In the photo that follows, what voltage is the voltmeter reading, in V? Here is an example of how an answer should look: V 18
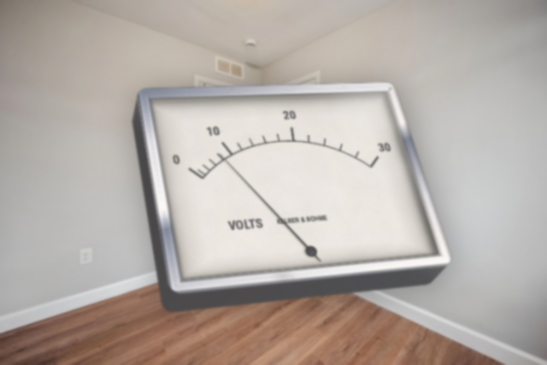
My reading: V 8
